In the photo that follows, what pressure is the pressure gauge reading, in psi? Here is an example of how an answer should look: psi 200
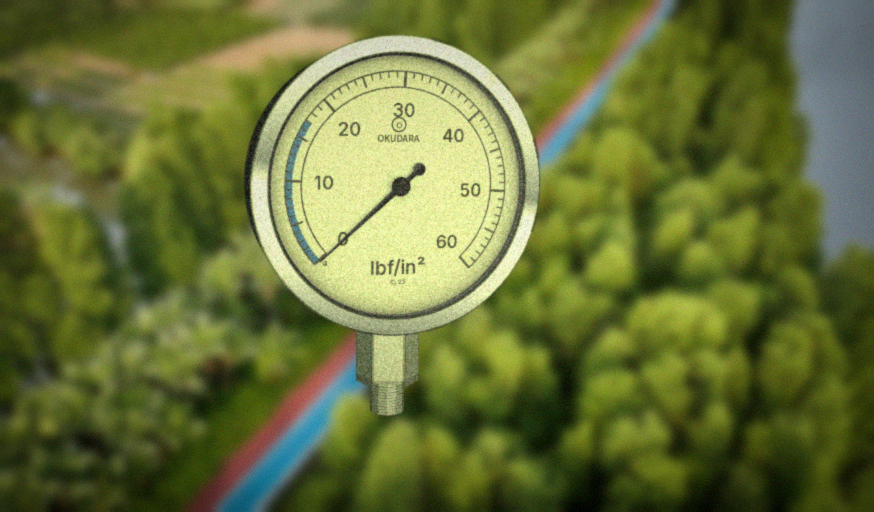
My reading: psi 0
